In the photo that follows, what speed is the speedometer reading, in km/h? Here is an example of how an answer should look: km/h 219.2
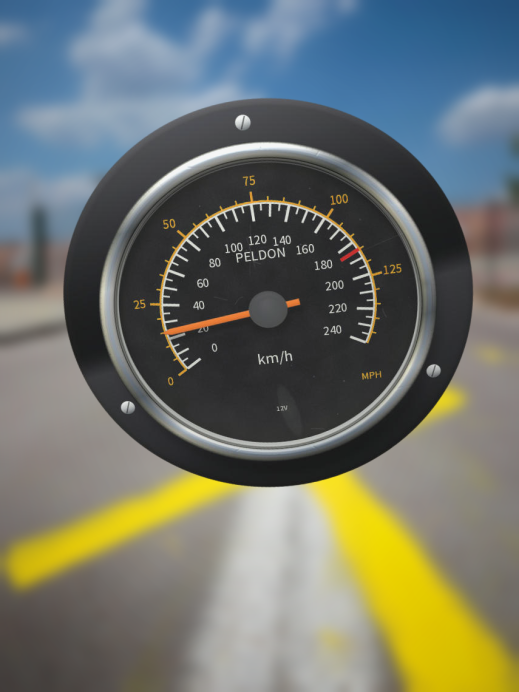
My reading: km/h 25
